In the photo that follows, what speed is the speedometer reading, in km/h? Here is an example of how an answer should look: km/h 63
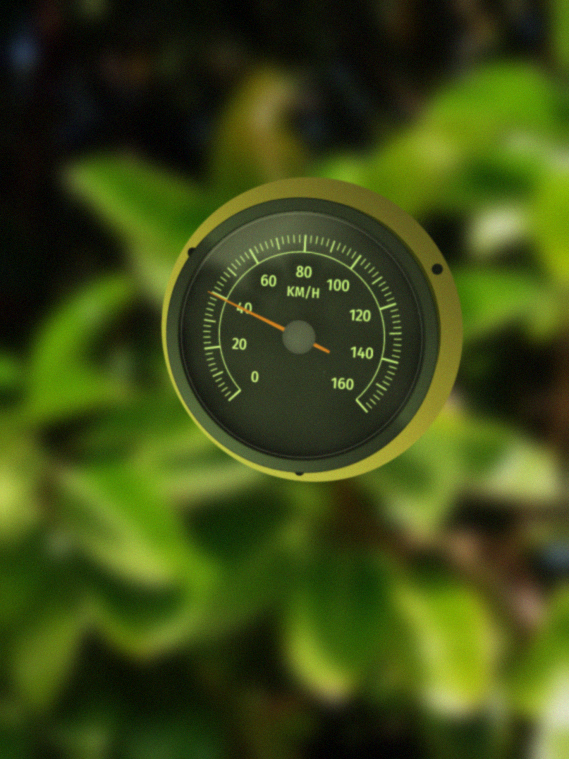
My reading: km/h 40
